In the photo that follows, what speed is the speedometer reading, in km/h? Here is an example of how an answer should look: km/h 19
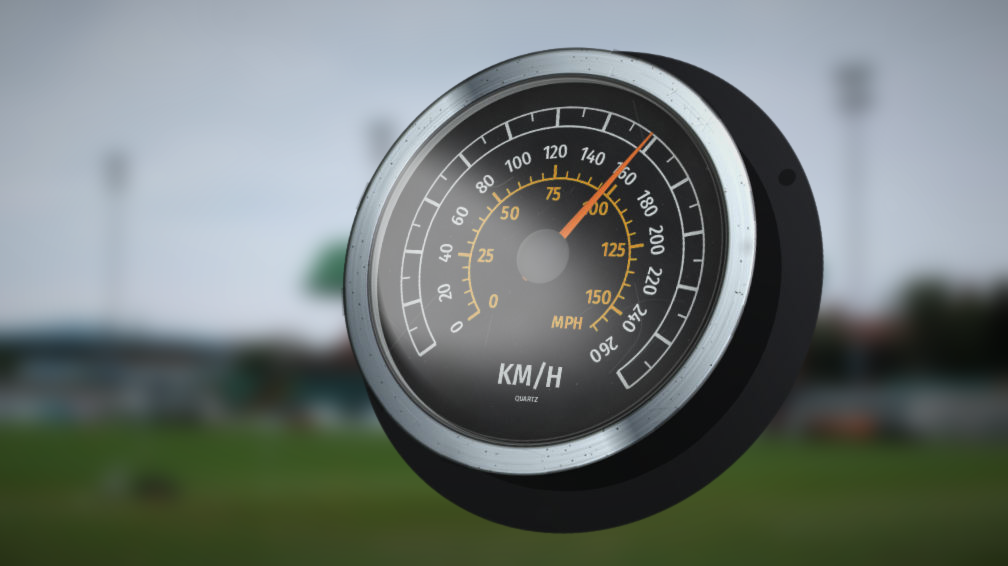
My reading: km/h 160
